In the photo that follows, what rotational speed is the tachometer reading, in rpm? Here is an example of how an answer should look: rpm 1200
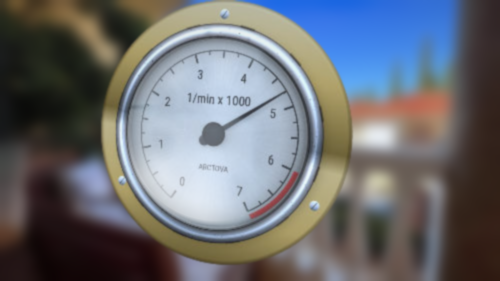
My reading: rpm 4750
